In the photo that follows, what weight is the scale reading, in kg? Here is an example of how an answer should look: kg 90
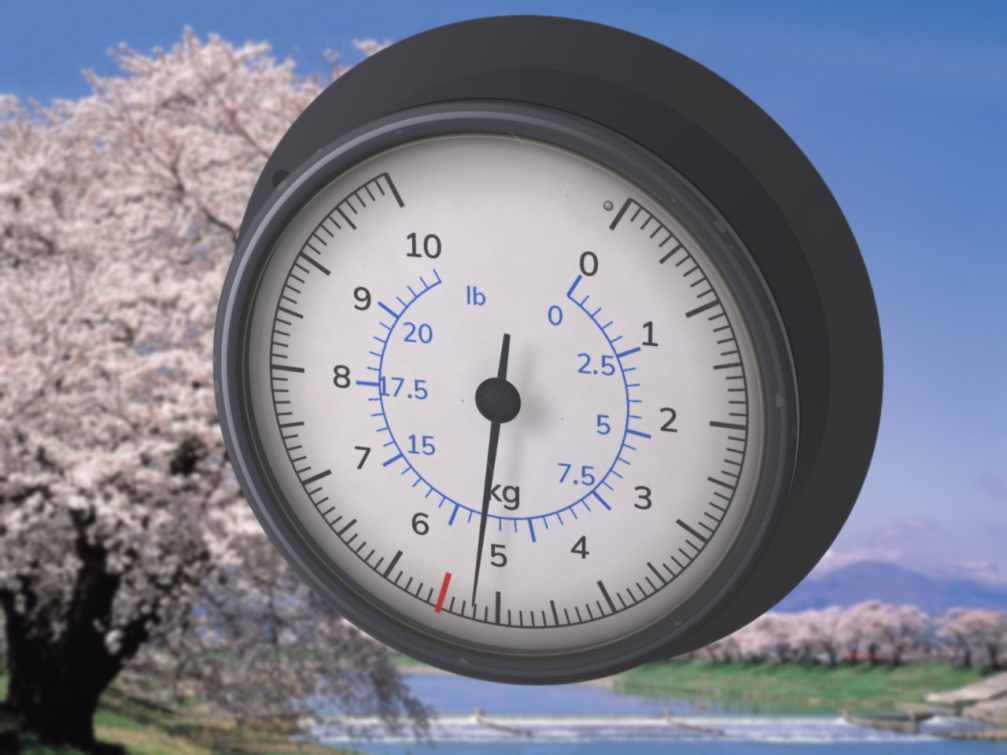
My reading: kg 5.2
